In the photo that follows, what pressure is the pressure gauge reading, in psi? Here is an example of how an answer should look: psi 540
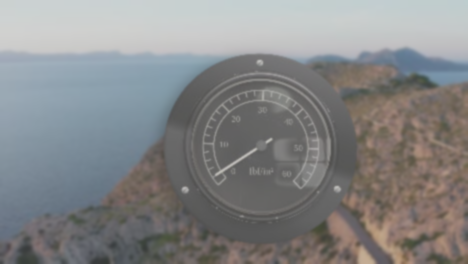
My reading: psi 2
